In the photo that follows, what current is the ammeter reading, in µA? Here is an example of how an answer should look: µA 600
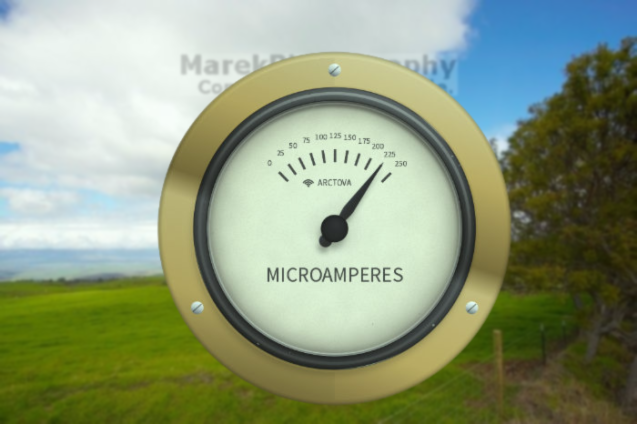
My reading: µA 225
